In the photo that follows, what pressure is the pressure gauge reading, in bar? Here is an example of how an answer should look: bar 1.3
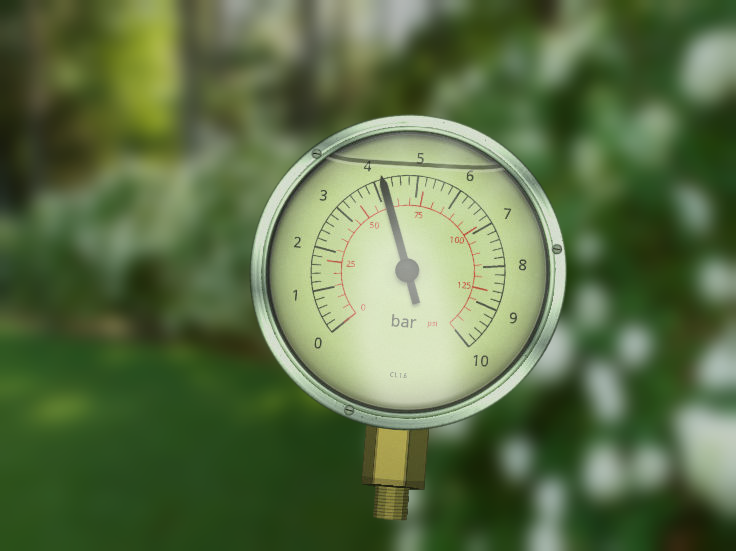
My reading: bar 4.2
